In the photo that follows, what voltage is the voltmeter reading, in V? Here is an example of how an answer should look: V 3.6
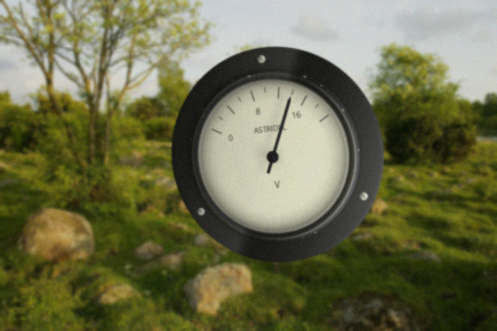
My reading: V 14
